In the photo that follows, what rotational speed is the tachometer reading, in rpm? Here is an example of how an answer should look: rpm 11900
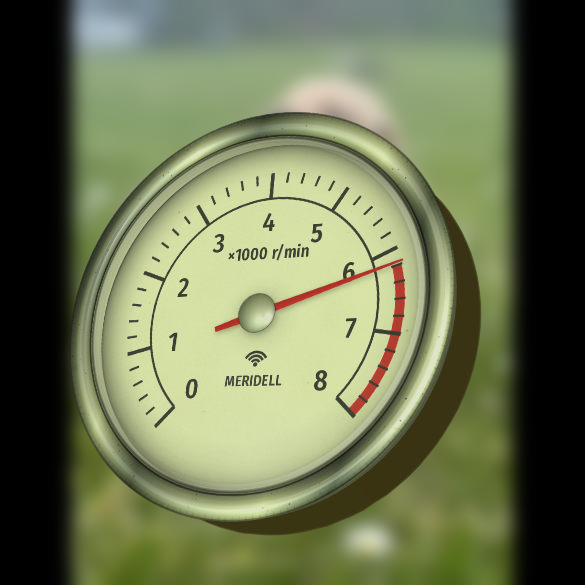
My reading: rpm 6200
